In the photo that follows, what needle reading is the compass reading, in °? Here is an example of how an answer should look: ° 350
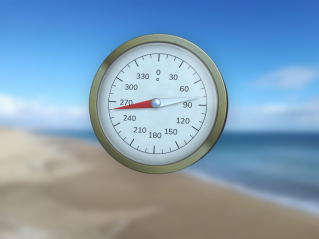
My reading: ° 260
